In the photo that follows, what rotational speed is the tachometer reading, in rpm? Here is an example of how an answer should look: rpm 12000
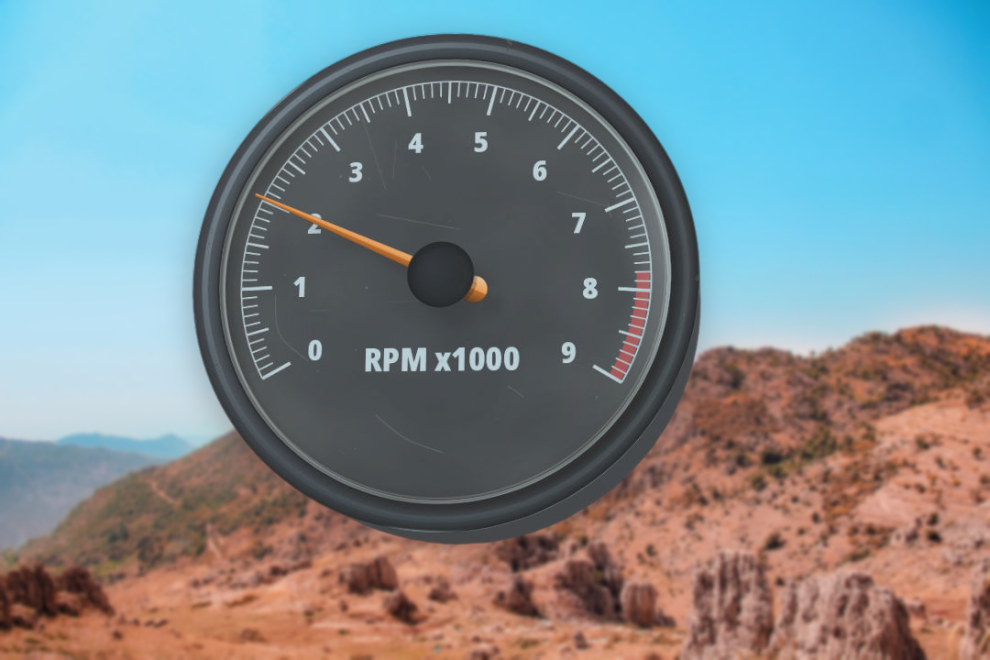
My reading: rpm 2000
